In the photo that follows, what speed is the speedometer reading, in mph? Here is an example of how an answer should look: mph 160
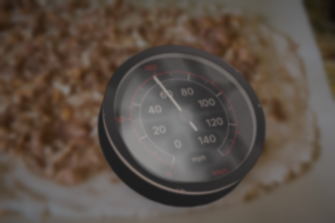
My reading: mph 60
